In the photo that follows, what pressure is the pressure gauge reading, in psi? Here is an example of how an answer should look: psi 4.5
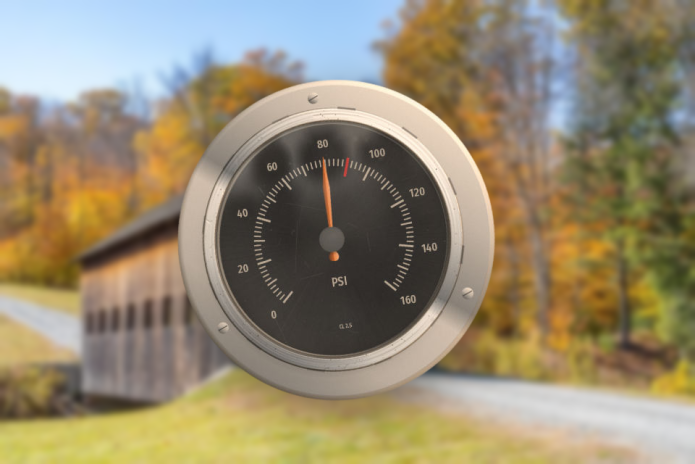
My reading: psi 80
